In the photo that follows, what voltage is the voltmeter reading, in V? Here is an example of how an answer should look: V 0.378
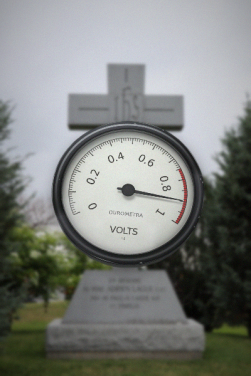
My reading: V 0.9
